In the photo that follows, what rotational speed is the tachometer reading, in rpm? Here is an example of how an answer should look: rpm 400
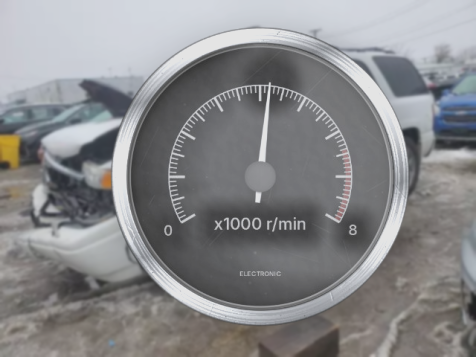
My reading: rpm 4200
